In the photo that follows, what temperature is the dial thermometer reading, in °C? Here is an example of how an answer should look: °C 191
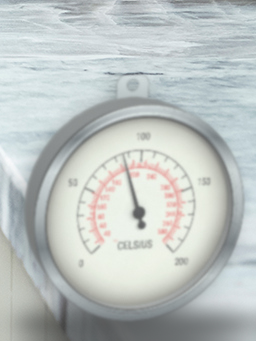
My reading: °C 85
